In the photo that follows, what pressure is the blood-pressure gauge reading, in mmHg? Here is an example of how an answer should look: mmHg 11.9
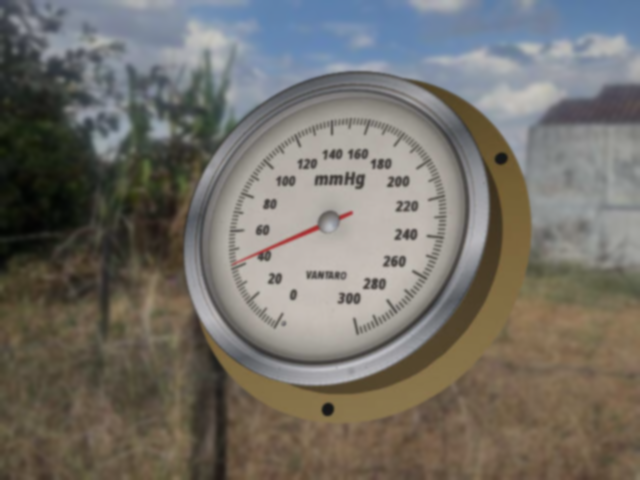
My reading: mmHg 40
